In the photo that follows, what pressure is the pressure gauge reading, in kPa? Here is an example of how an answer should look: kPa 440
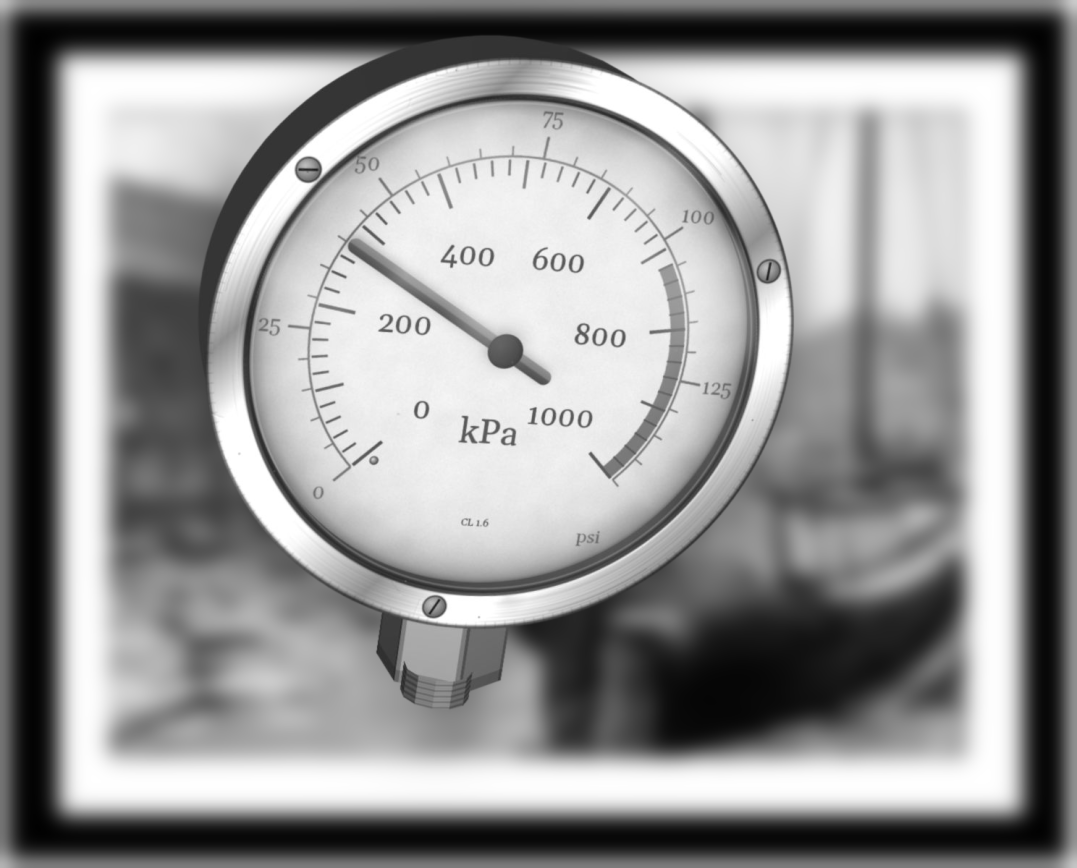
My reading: kPa 280
